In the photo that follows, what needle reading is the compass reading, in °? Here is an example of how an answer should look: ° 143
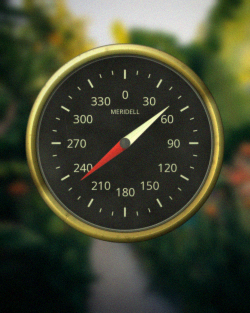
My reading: ° 230
